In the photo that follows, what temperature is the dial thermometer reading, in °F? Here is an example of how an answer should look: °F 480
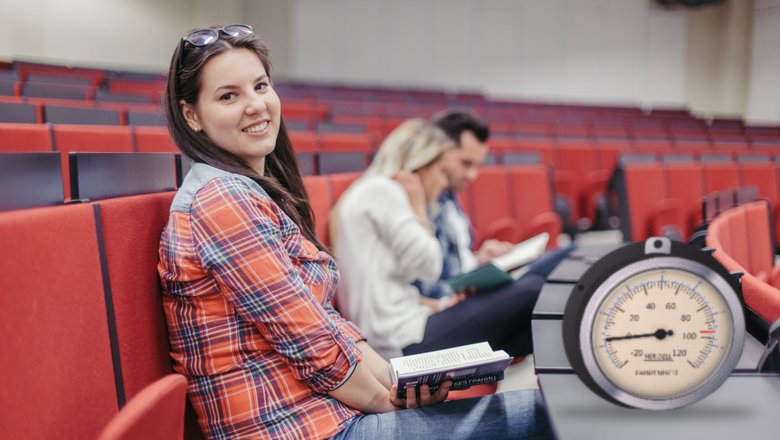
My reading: °F 0
